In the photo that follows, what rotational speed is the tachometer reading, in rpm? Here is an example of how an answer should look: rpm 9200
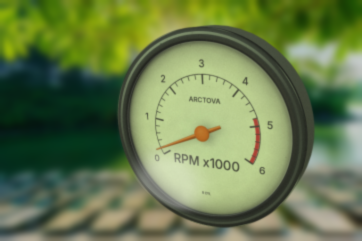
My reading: rpm 200
